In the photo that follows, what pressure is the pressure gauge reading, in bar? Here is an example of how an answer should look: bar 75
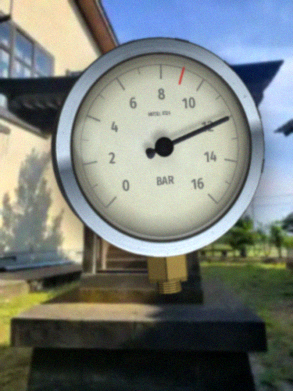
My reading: bar 12
